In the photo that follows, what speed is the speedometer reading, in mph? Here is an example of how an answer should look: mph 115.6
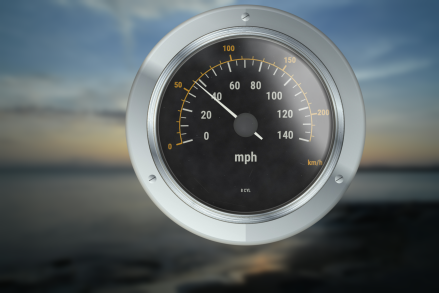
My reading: mph 37.5
